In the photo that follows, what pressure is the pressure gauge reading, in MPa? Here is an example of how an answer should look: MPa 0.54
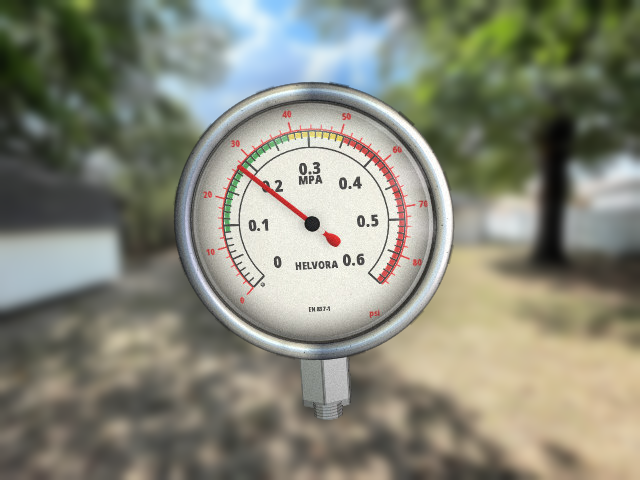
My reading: MPa 0.19
